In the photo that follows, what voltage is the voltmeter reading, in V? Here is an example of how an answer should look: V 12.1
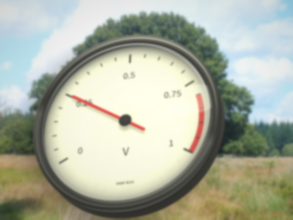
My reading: V 0.25
